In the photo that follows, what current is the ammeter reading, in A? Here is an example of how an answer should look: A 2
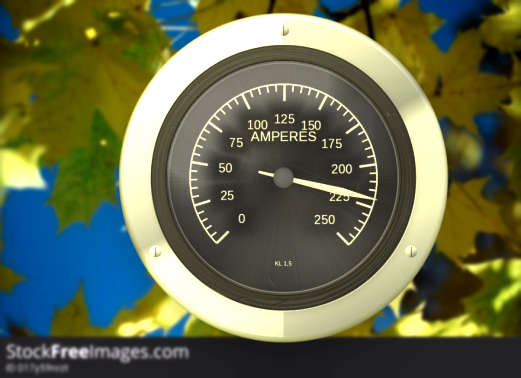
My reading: A 220
